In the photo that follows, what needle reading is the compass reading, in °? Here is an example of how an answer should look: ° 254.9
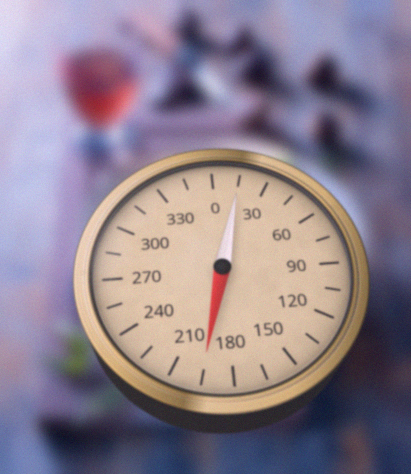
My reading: ° 195
